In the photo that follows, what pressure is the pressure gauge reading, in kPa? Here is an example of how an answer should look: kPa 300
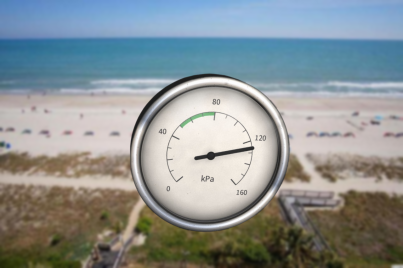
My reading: kPa 125
